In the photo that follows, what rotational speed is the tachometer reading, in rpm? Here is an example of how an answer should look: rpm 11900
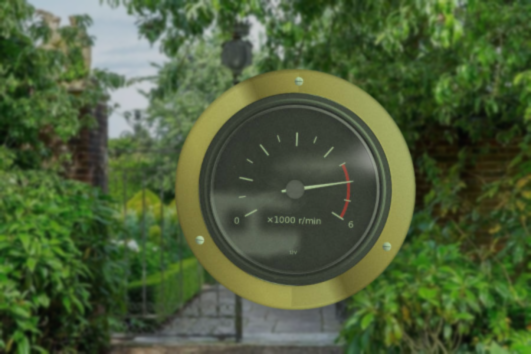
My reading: rpm 5000
